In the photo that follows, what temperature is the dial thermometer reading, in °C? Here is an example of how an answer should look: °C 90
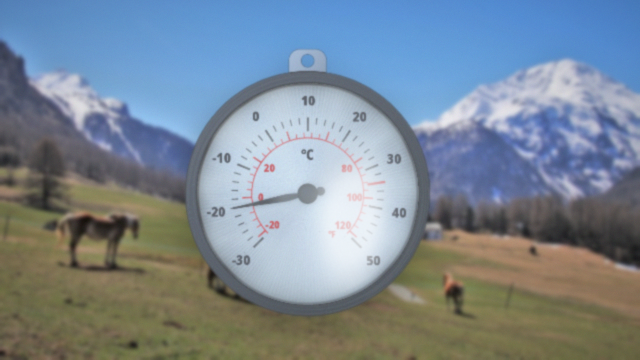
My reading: °C -20
